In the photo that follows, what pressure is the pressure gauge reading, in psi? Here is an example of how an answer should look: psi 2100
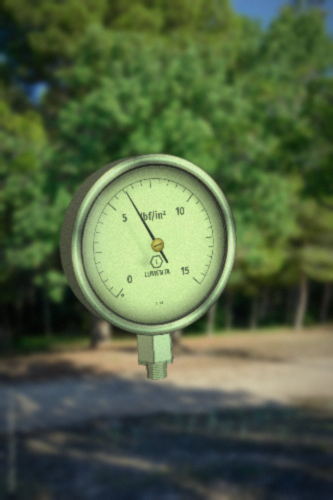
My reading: psi 6
